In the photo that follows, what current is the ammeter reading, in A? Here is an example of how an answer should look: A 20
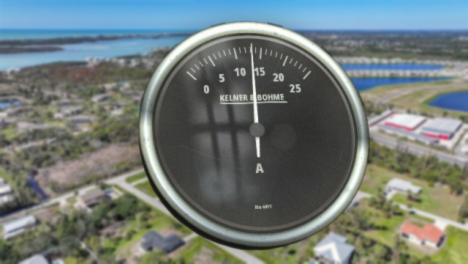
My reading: A 13
